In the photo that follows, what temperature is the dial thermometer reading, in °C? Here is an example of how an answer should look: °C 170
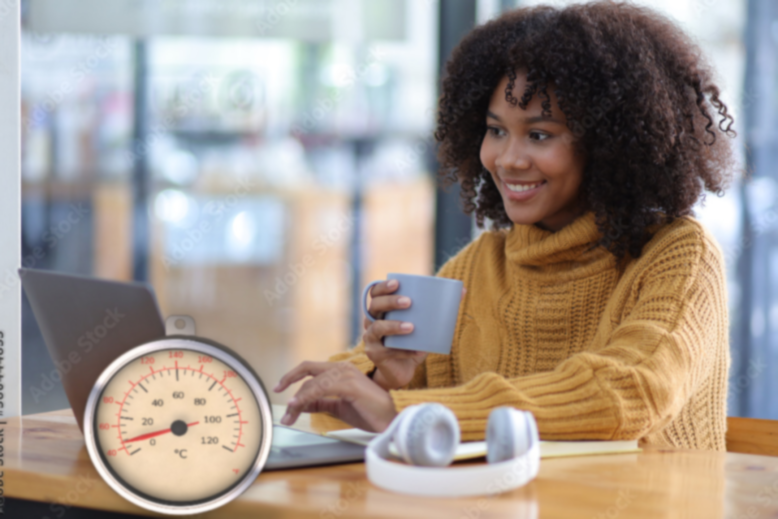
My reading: °C 8
